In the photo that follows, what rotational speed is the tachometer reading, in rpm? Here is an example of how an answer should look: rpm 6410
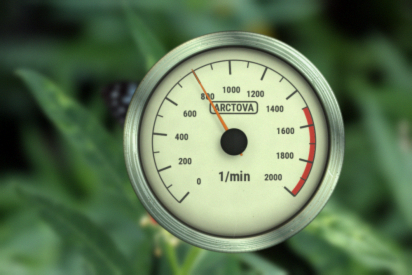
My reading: rpm 800
